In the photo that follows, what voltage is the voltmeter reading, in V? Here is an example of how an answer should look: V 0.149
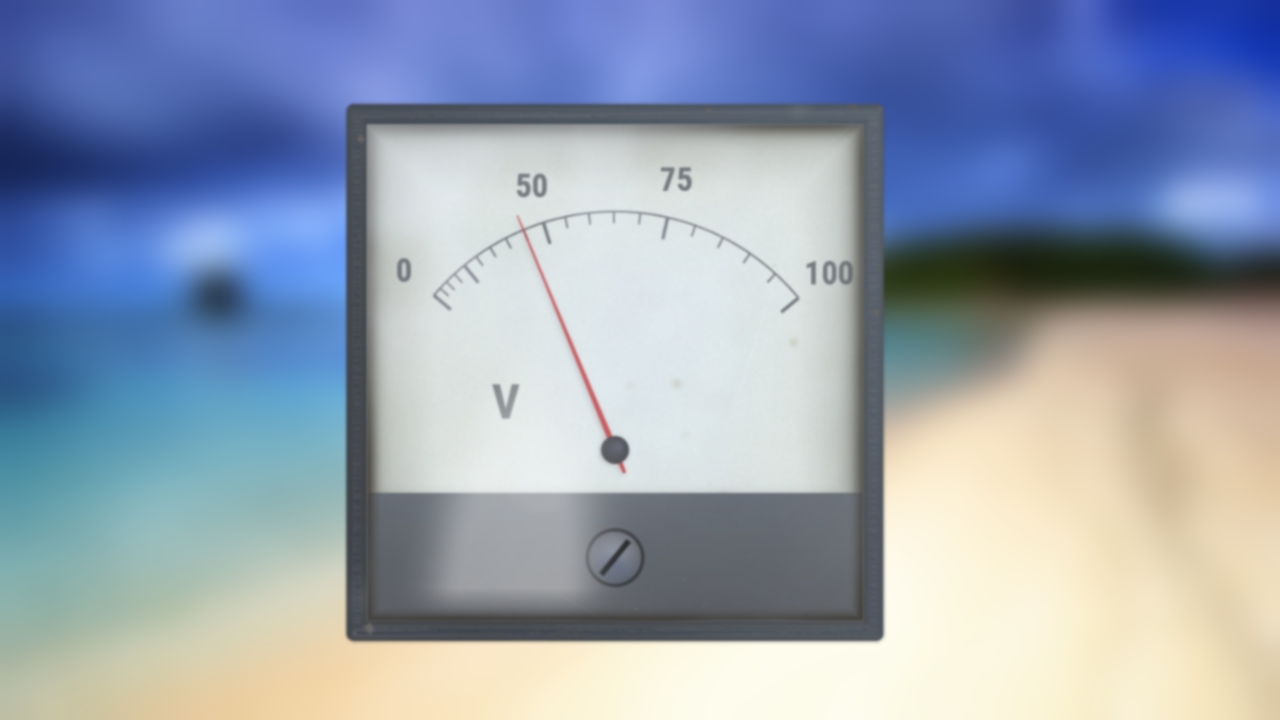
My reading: V 45
